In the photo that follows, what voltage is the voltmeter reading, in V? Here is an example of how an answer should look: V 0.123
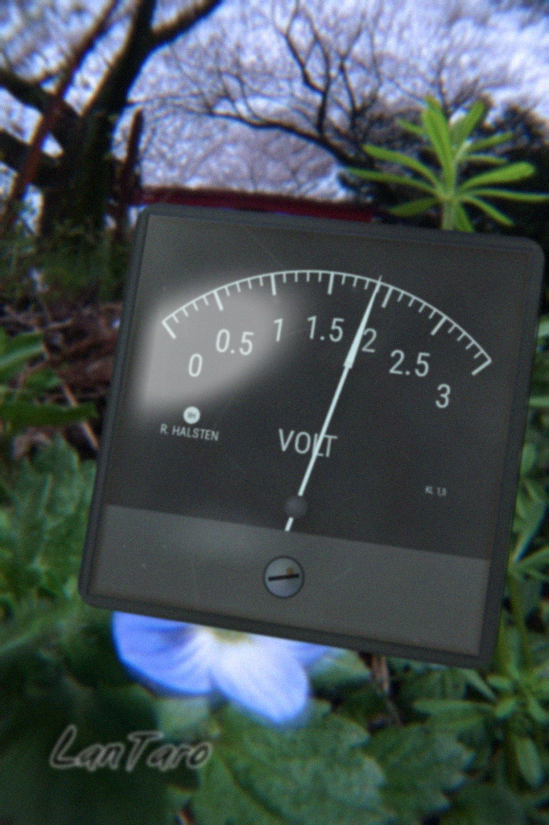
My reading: V 1.9
